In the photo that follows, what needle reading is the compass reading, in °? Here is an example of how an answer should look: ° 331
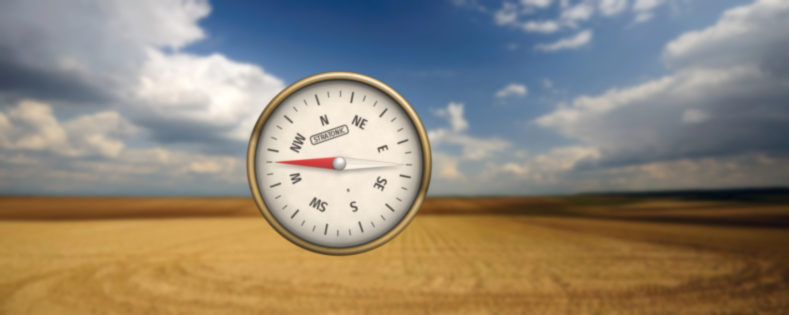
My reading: ° 290
